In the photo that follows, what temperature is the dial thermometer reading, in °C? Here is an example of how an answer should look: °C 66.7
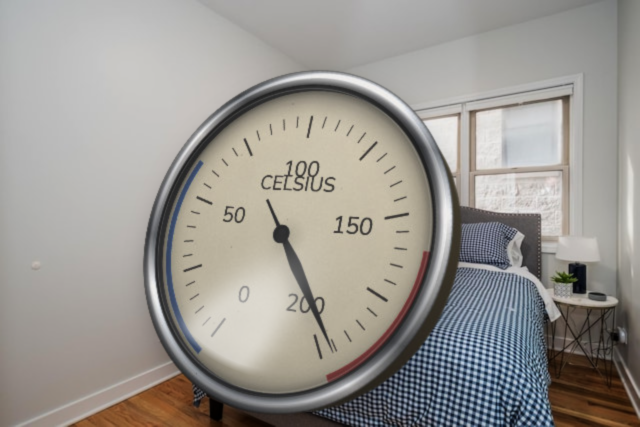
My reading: °C 195
